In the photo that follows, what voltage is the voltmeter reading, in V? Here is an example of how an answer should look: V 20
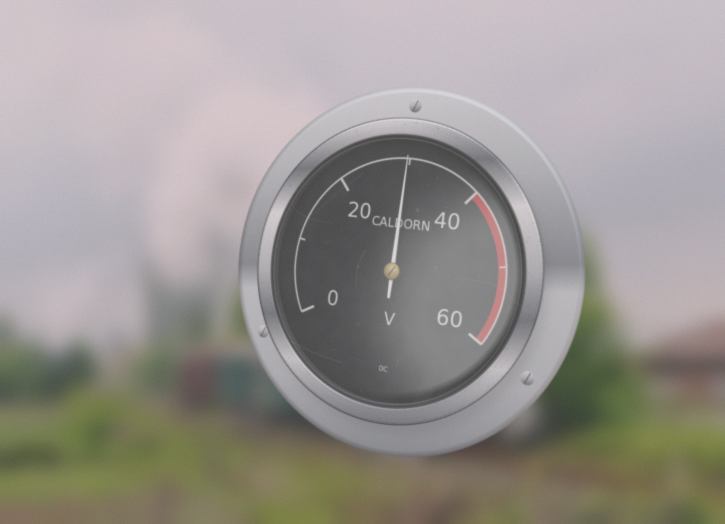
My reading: V 30
